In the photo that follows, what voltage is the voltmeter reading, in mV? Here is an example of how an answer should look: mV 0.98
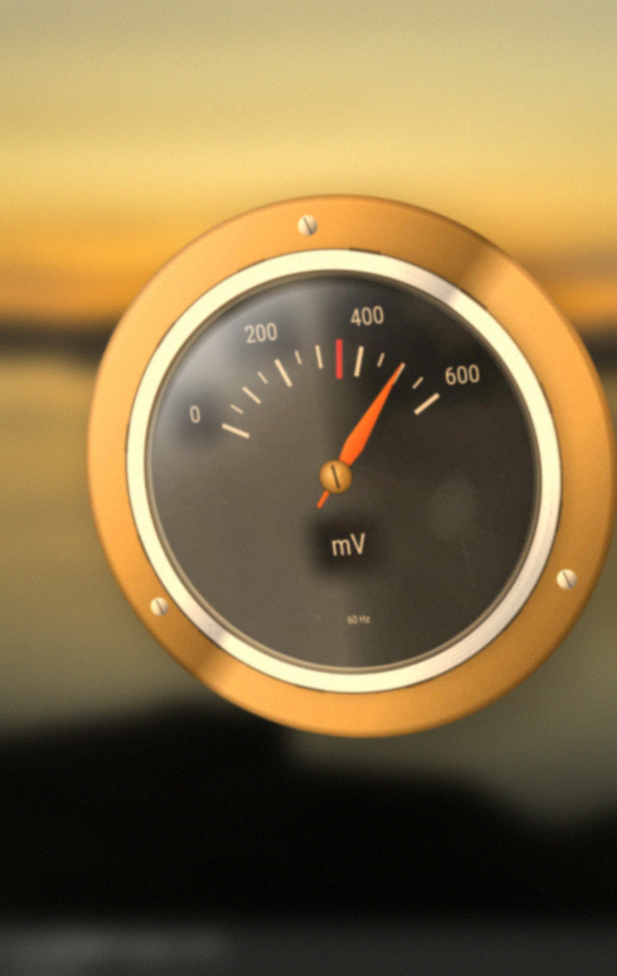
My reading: mV 500
